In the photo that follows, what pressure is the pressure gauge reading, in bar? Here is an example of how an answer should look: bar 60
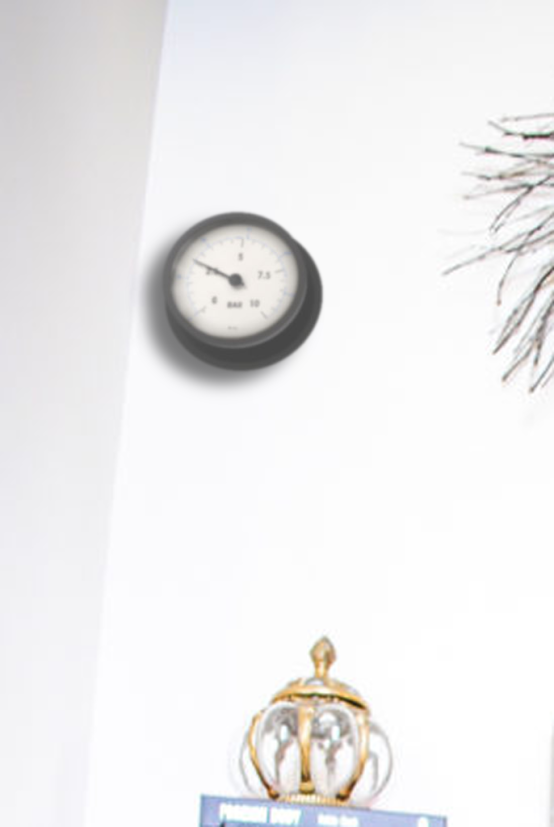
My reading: bar 2.5
